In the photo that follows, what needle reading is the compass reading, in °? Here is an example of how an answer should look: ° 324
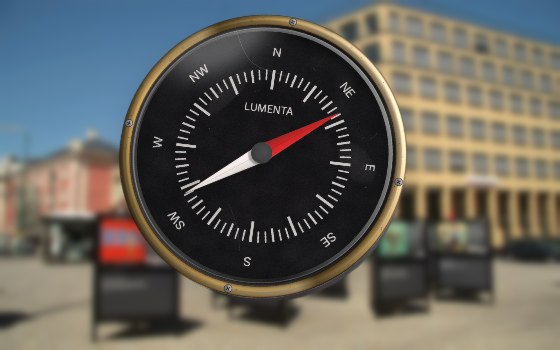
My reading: ° 55
